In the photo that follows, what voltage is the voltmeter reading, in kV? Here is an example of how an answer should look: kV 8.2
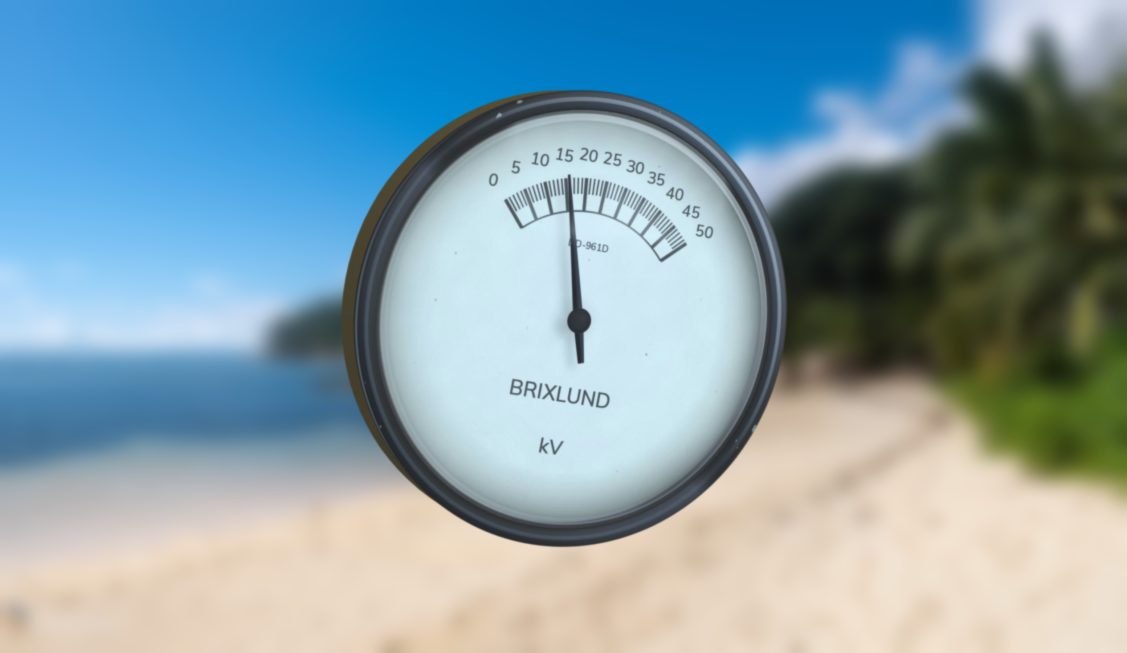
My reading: kV 15
